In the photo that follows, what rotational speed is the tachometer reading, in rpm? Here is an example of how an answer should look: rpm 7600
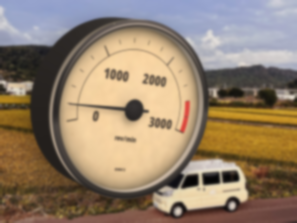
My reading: rpm 200
